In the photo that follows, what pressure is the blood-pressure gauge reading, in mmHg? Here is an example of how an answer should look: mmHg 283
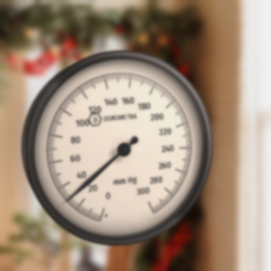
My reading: mmHg 30
